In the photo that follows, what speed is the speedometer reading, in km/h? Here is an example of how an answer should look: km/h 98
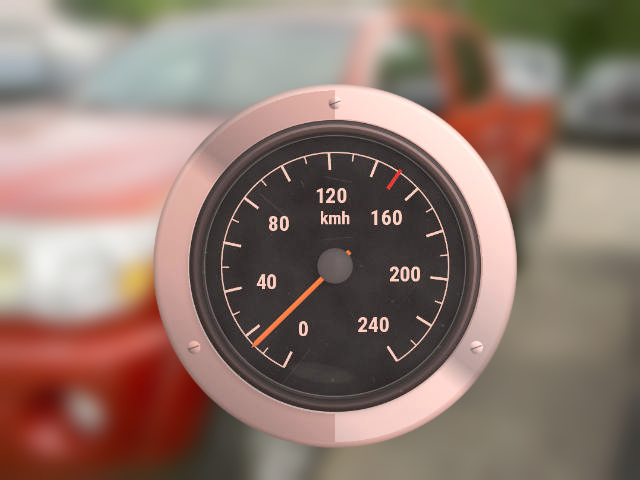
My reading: km/h 15
